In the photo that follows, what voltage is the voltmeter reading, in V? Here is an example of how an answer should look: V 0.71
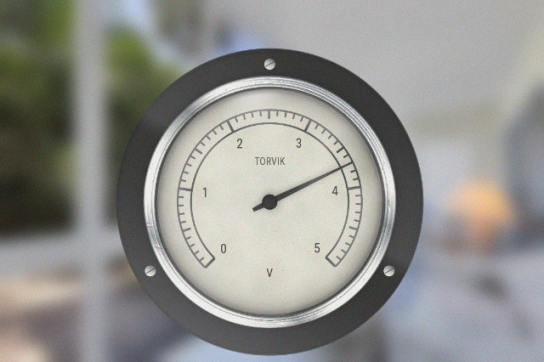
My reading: V 3.7
